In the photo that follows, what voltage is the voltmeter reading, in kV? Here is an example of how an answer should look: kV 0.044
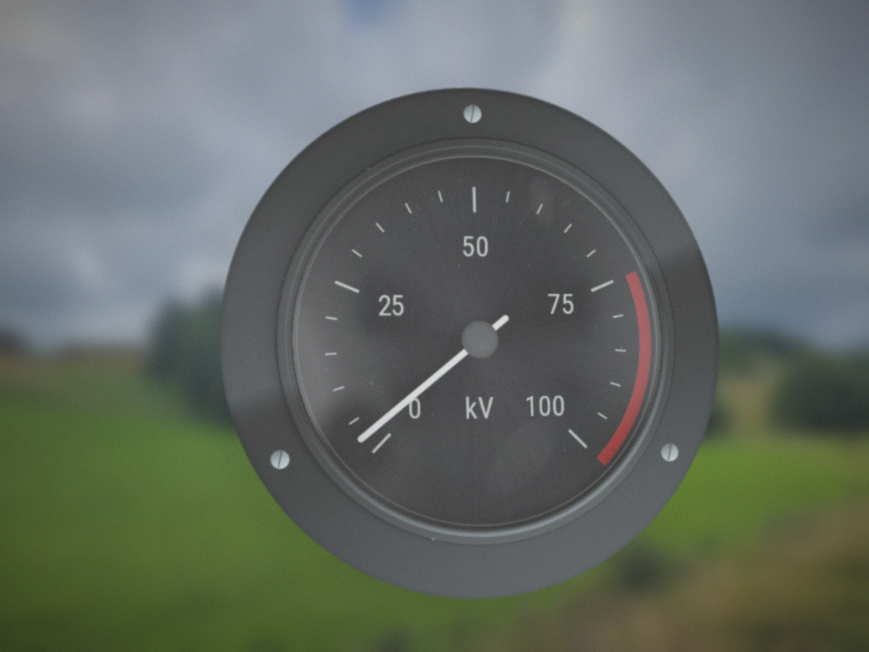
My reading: kV 2.5
